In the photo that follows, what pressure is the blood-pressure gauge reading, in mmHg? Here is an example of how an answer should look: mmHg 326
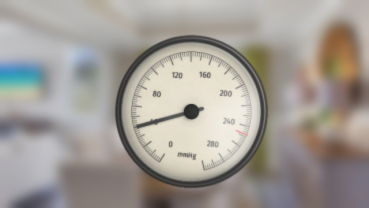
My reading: mmHg 40
